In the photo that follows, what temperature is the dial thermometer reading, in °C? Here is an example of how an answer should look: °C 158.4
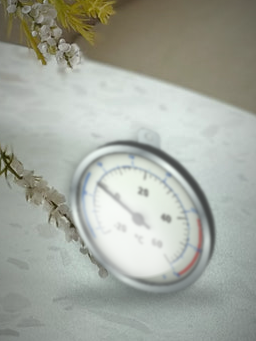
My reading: °C 0
